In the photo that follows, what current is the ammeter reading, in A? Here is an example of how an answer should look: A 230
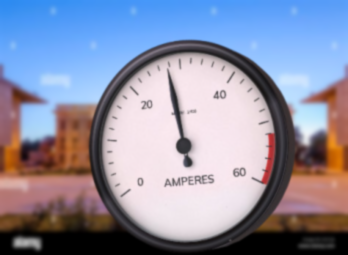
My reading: A 28
